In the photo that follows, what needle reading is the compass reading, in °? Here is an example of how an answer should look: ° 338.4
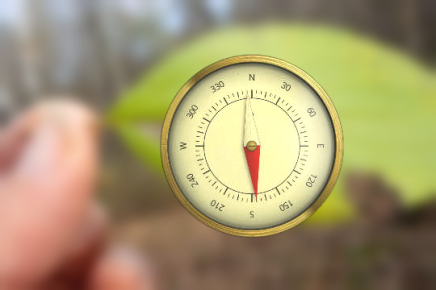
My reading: ° 175
